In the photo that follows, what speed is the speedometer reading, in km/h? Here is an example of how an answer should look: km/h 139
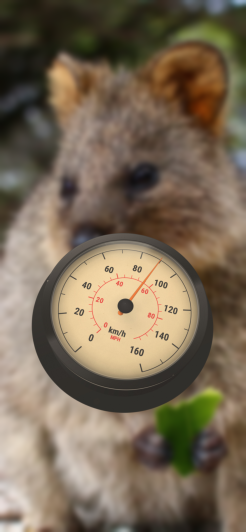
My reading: km/h 90
